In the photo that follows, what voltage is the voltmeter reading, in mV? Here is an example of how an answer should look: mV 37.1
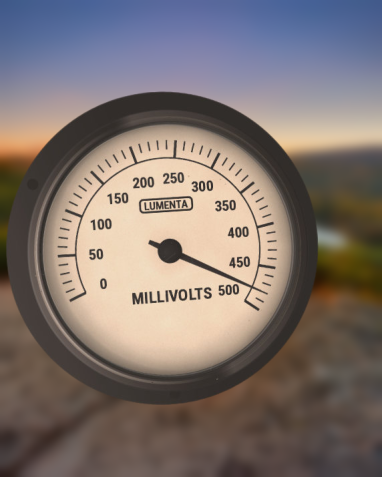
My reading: mV 480
